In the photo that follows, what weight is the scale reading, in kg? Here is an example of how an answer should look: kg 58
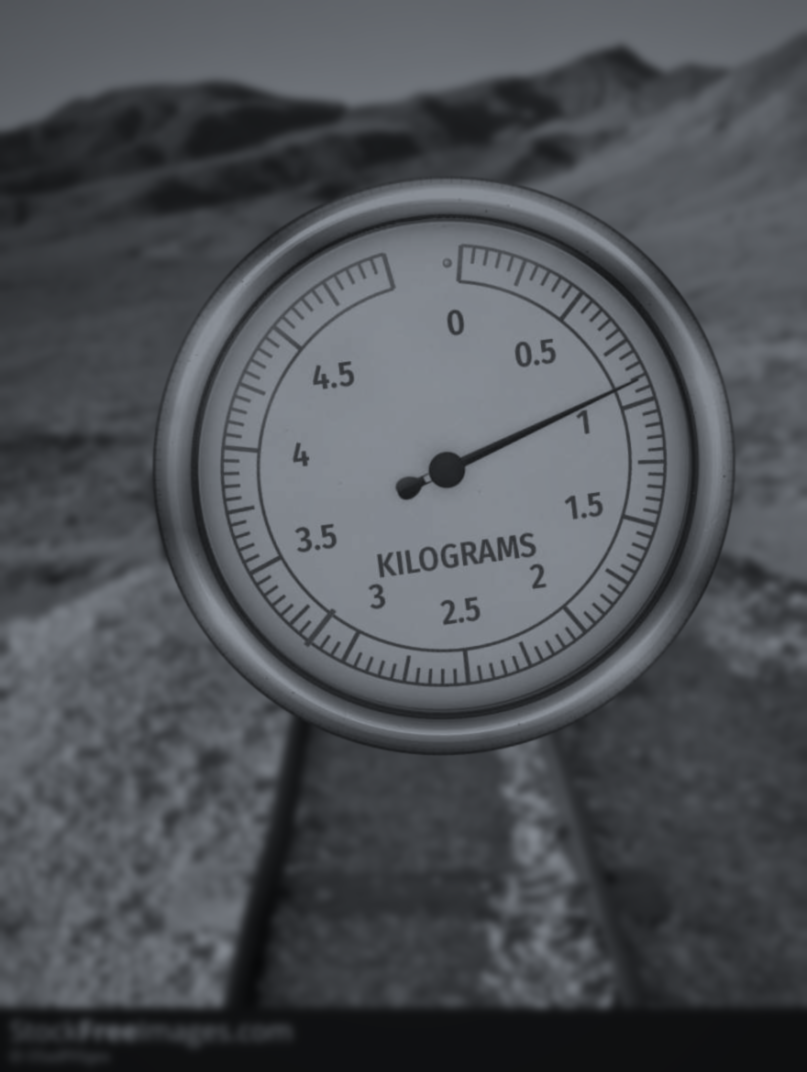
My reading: kg 0.9
